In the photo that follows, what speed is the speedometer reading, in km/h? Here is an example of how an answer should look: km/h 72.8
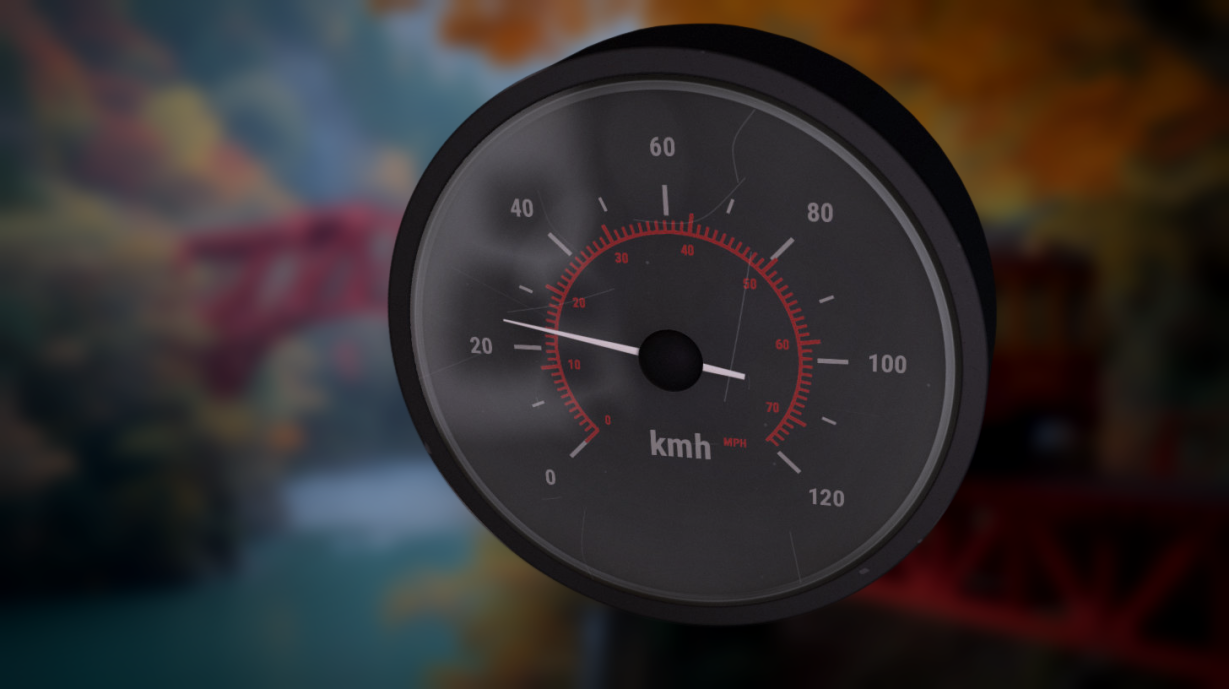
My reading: km/h 25
